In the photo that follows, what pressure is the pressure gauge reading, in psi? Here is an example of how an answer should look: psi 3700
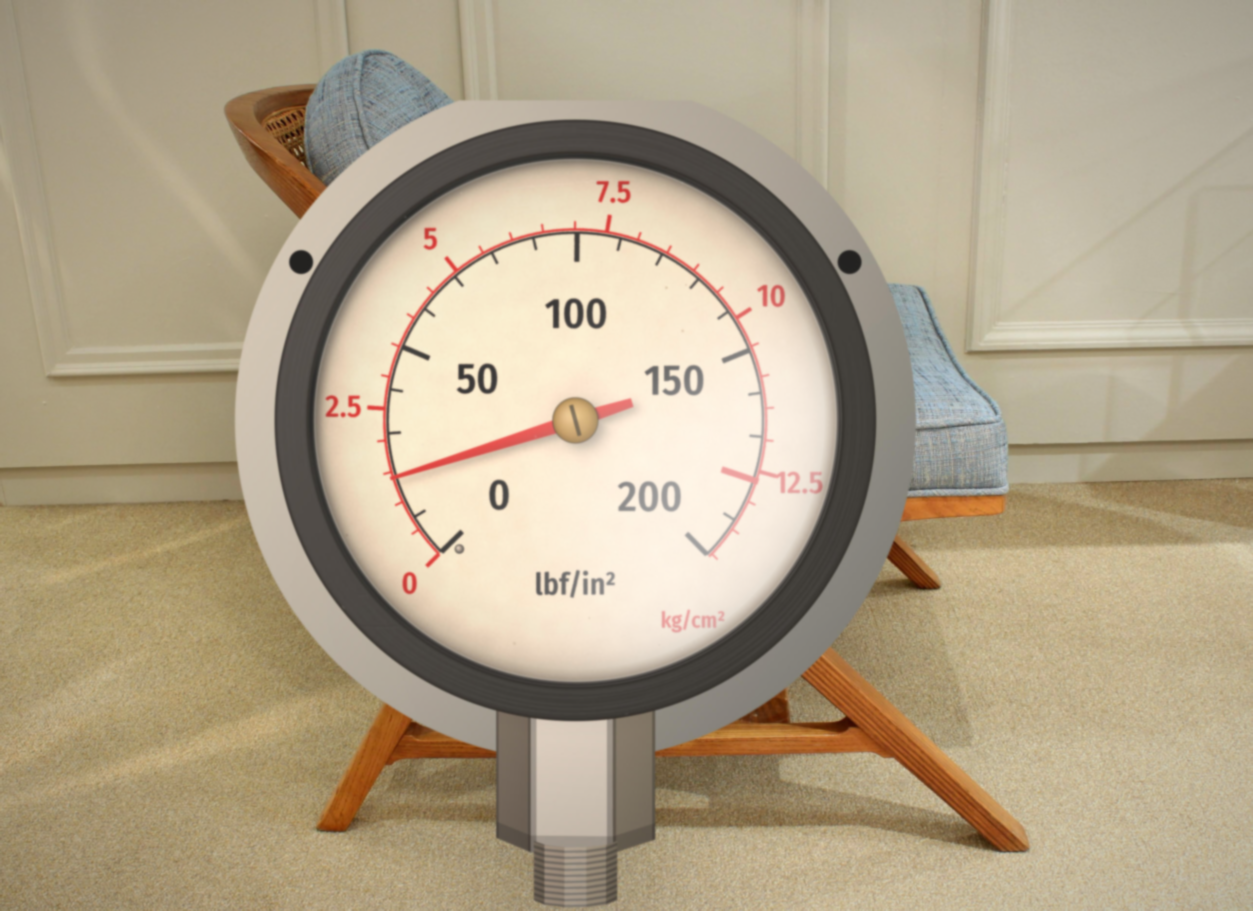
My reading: psi 20
